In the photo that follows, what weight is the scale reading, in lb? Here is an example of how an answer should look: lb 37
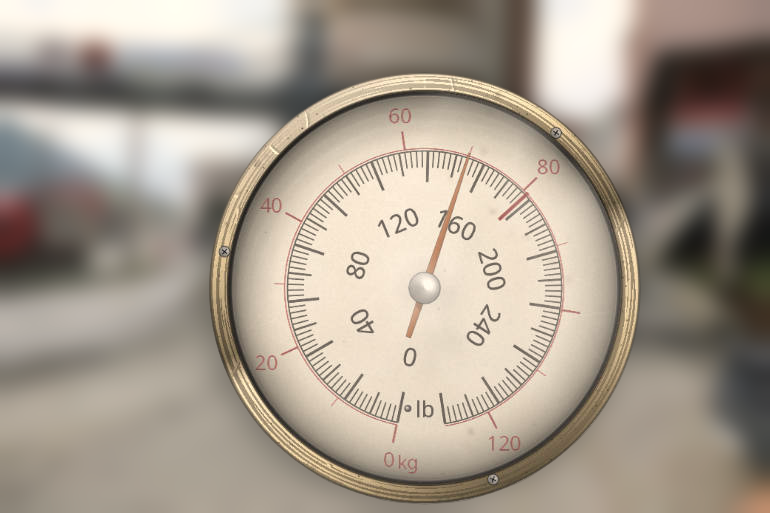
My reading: lb 154
